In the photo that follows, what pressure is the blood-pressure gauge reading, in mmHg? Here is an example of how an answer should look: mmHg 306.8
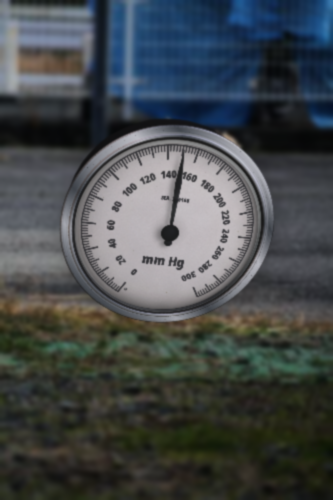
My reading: mmHg 150
